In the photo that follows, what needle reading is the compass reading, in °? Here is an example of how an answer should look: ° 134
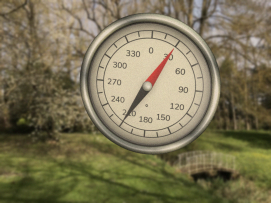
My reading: ° 30
